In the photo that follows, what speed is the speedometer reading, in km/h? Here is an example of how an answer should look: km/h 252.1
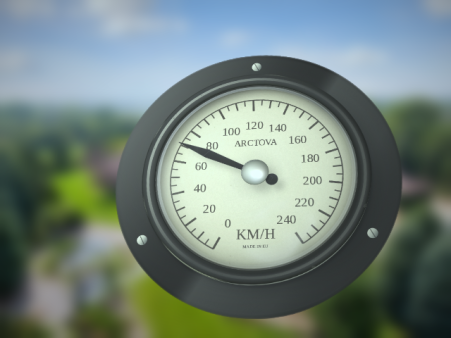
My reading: km/h 70
